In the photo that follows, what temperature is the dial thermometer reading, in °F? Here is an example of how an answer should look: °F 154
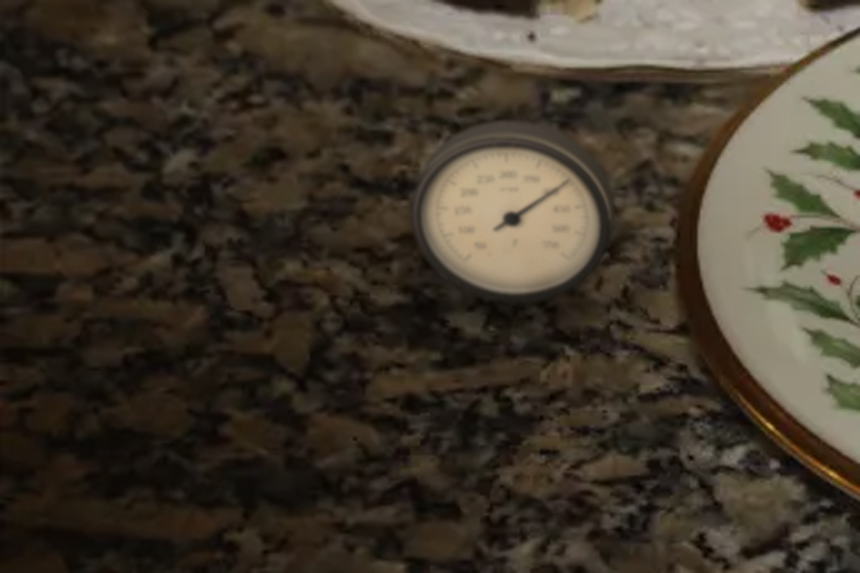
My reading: °F 400
